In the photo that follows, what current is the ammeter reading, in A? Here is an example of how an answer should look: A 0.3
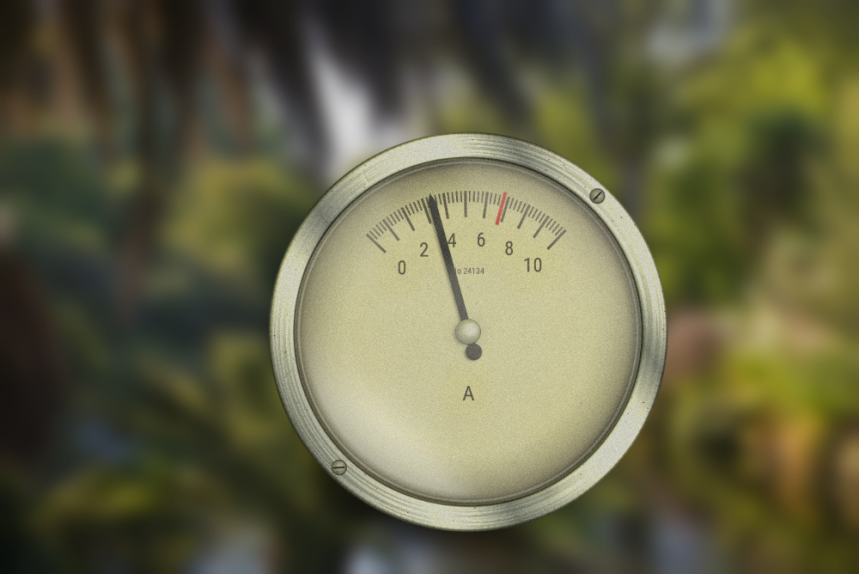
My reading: A 3.4
